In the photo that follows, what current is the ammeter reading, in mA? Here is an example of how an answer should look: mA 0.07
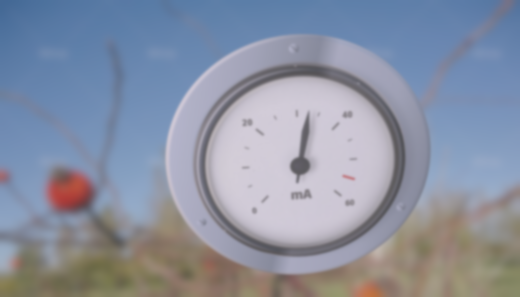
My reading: mA 32.5
